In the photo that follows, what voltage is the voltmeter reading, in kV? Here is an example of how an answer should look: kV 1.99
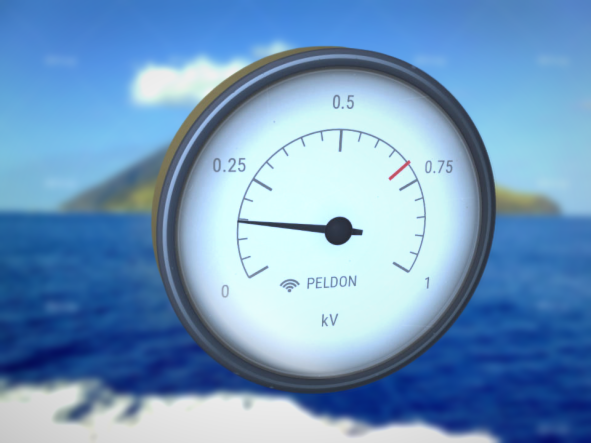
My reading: kV 0.15
